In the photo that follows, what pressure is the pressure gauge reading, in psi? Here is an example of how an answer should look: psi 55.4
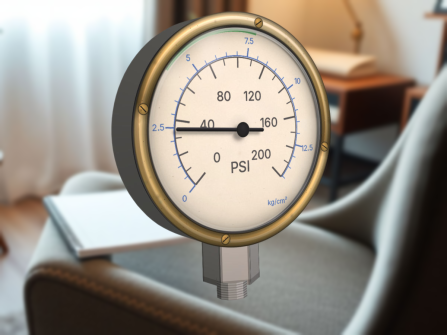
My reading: psi 35
